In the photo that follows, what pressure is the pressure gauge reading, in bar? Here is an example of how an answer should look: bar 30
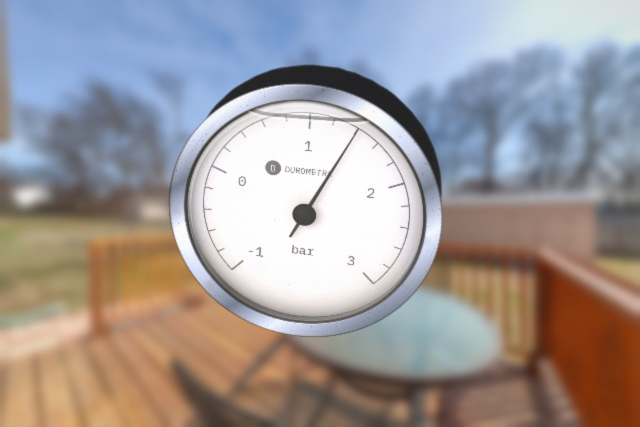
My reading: bar 1.4
